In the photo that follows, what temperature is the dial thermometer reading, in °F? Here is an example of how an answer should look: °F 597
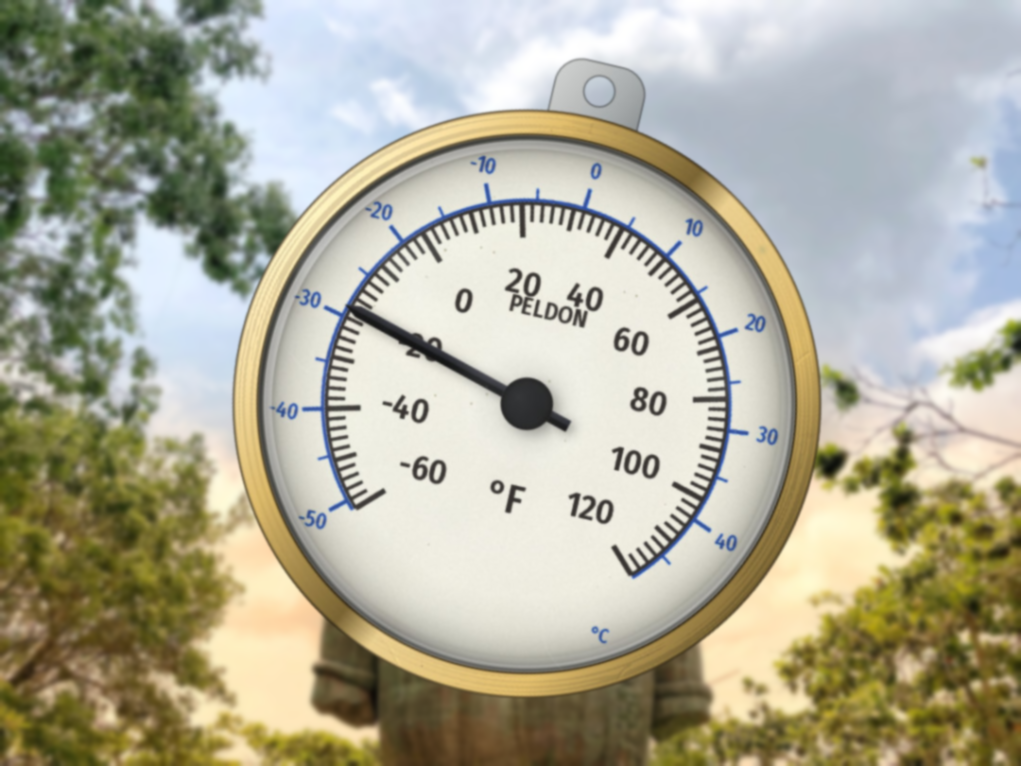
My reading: °F -20
